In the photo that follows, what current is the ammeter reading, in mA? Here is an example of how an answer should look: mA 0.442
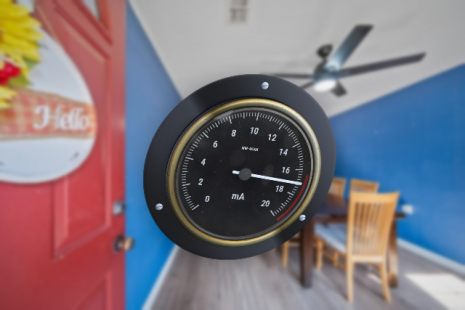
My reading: mA 17
